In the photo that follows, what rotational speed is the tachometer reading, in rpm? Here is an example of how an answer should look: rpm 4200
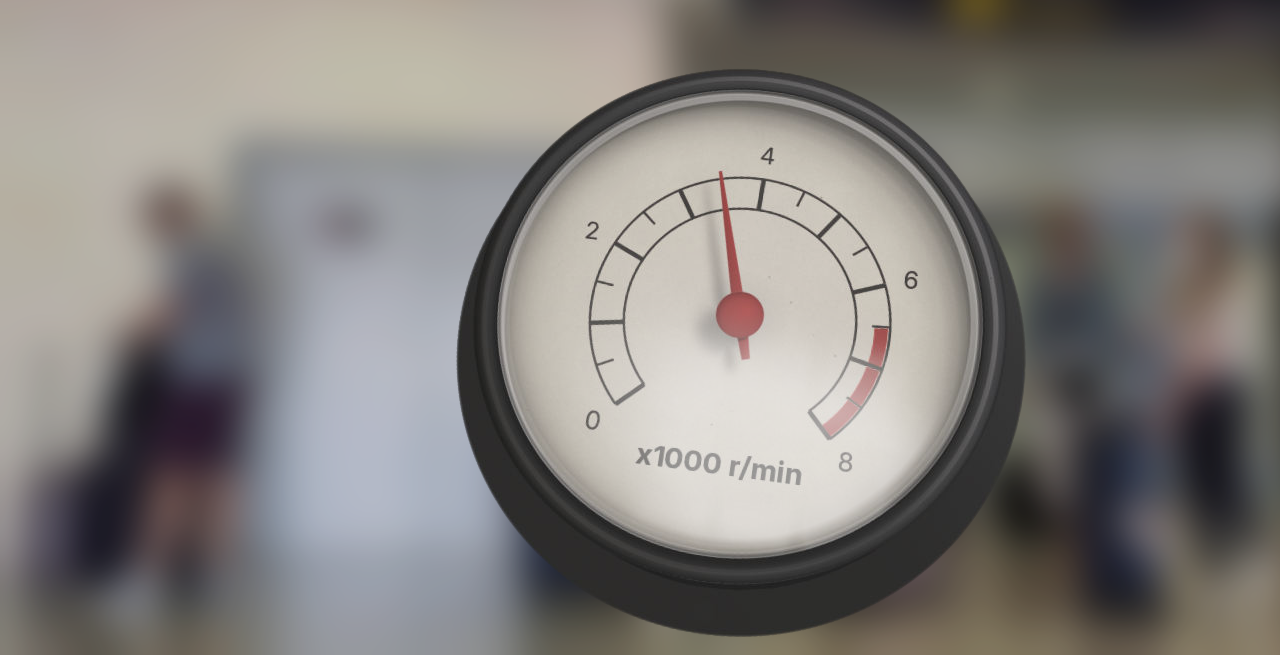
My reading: rpm 3500
